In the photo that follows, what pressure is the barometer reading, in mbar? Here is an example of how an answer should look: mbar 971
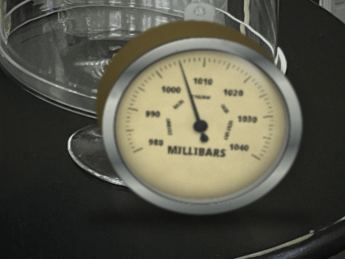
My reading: mbar 1005
